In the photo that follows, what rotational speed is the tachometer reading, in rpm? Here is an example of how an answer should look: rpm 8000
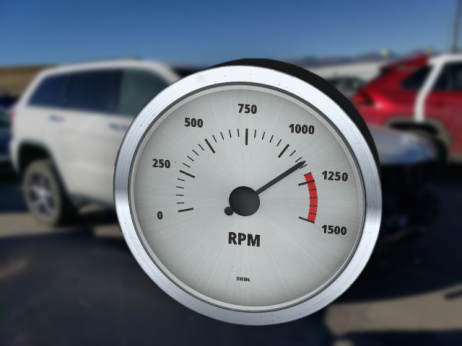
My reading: rpm 1125
